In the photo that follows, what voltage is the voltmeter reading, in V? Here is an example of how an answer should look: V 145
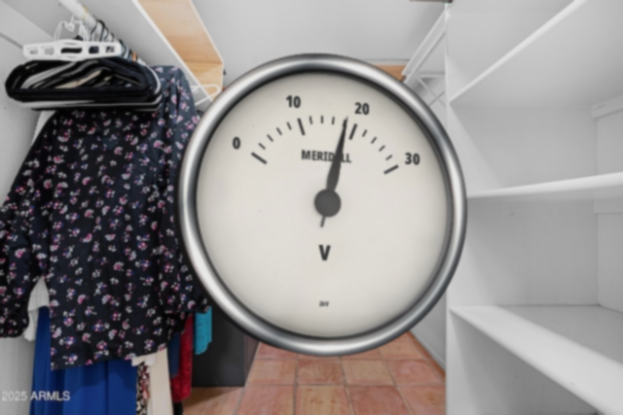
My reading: V 18
